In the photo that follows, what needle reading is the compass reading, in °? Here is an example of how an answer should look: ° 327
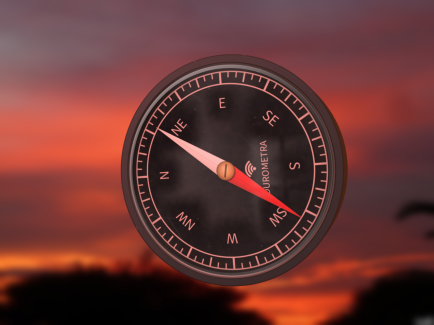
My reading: ° 215
